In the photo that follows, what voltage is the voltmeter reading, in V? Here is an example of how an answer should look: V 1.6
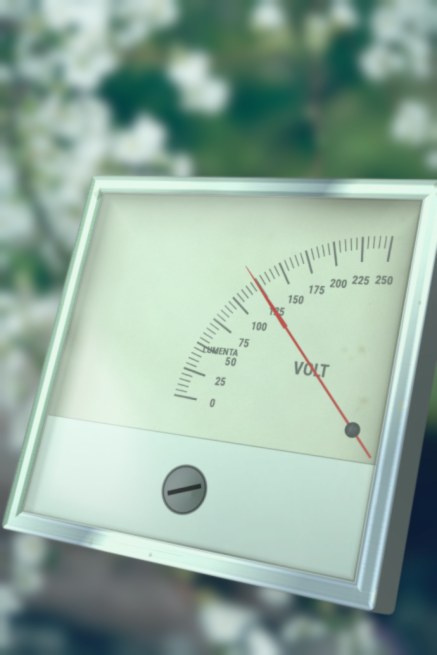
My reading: V 125
